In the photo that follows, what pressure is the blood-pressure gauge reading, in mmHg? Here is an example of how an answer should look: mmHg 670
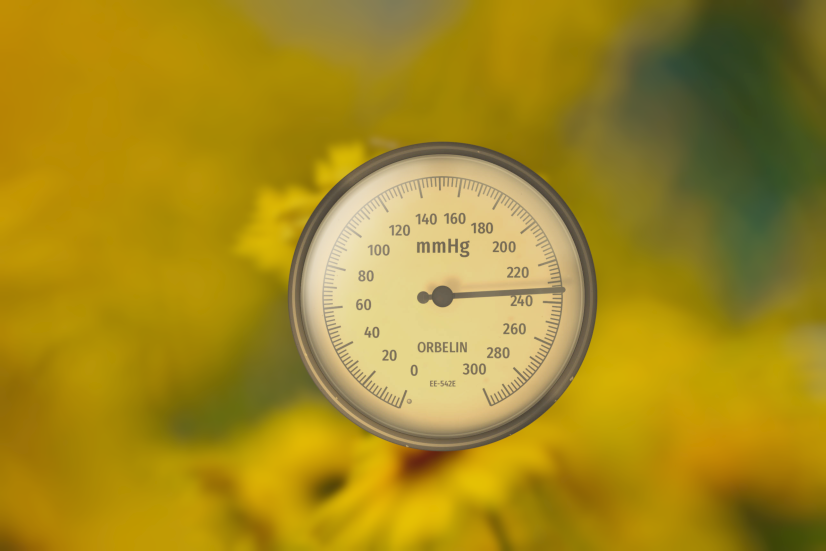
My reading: mmHg 234
